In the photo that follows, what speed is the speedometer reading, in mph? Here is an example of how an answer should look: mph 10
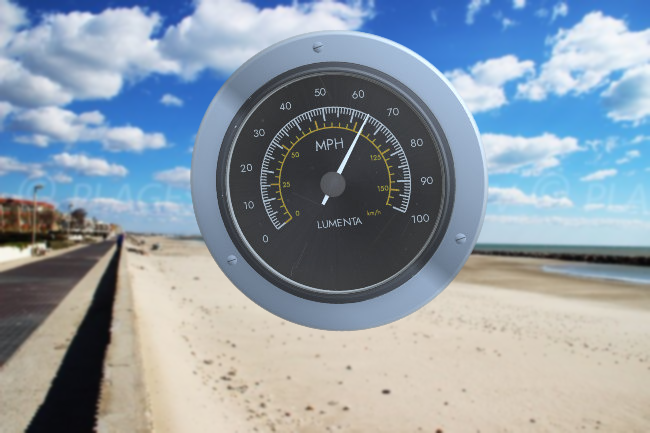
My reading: mph 65
